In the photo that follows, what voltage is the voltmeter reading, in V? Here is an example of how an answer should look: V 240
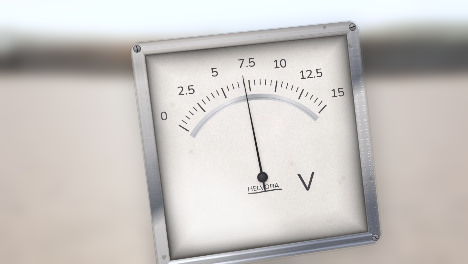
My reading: V 7
